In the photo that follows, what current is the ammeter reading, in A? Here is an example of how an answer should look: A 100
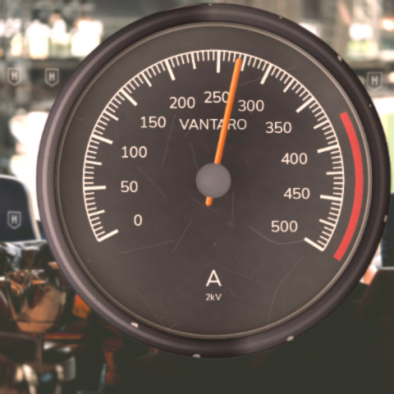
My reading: A 270
